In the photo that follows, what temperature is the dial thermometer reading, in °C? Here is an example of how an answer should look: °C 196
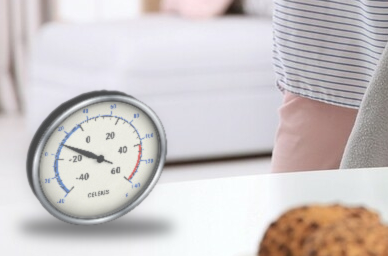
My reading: °C -12
